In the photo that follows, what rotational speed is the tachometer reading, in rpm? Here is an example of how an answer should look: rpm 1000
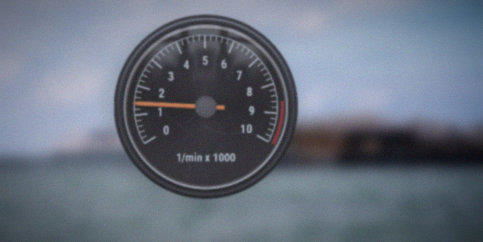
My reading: rpm 1400
